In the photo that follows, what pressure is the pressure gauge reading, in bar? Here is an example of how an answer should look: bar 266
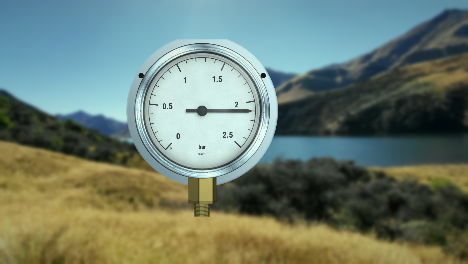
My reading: bar 2.1
